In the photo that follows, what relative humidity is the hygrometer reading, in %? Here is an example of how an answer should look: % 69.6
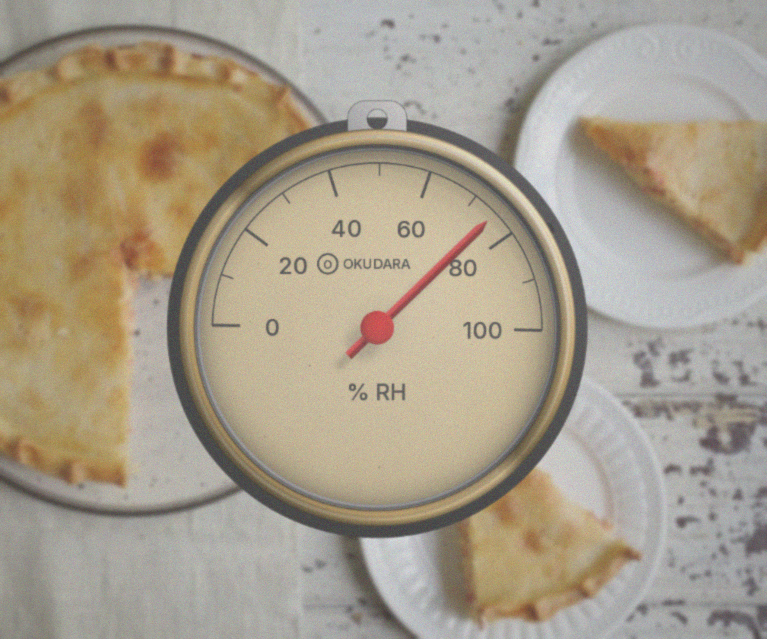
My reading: % 75
